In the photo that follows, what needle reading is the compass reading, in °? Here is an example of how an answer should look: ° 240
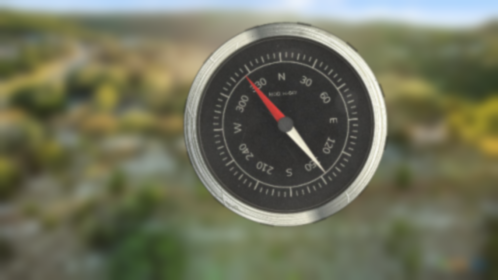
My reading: ° 325
